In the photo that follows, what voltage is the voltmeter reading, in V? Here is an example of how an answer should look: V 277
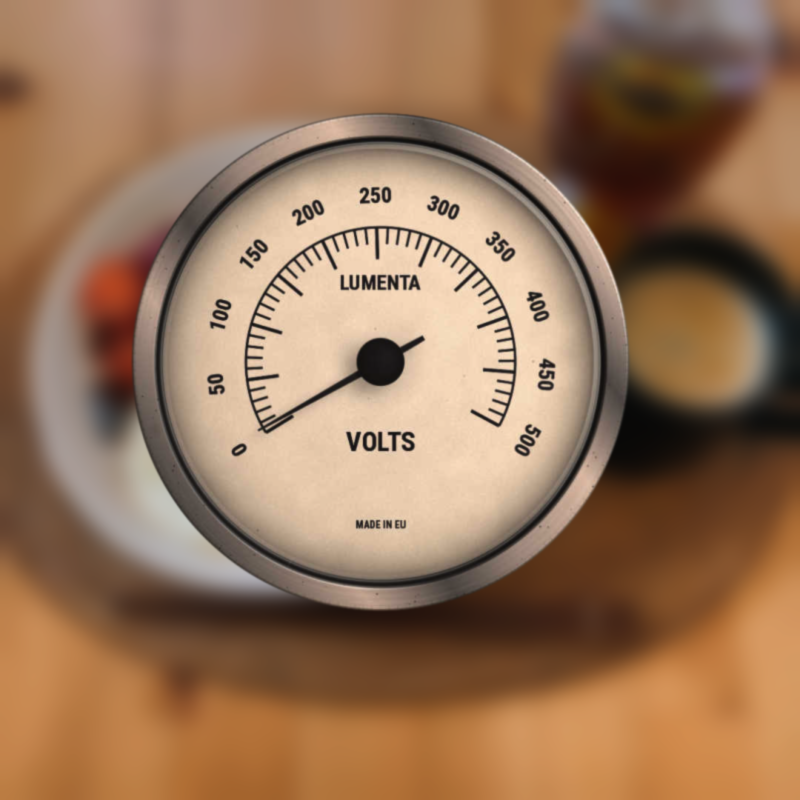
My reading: V 5
